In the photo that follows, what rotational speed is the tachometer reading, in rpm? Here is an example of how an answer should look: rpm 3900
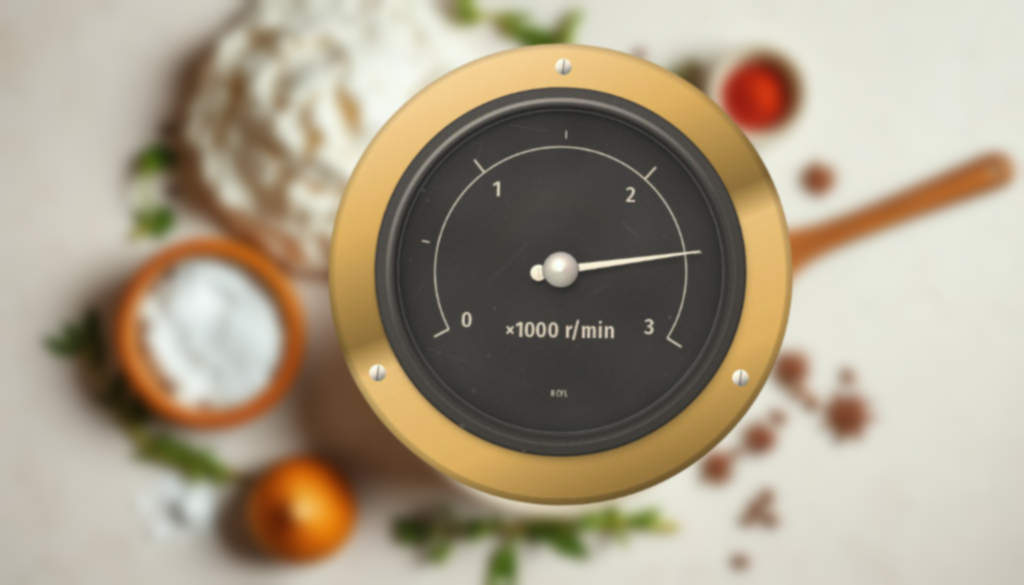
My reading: rpm 2500
